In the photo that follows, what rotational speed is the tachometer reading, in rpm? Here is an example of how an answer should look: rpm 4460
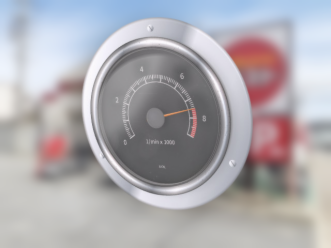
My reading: rpm 7500
